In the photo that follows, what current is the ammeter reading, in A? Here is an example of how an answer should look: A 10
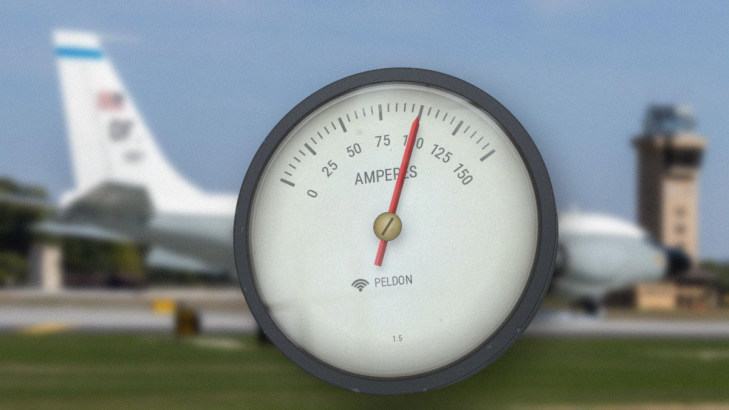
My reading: A 100
